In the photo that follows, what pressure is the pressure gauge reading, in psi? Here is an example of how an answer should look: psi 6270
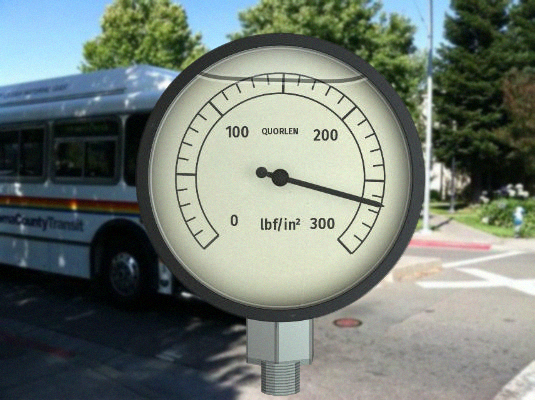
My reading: psi 265
